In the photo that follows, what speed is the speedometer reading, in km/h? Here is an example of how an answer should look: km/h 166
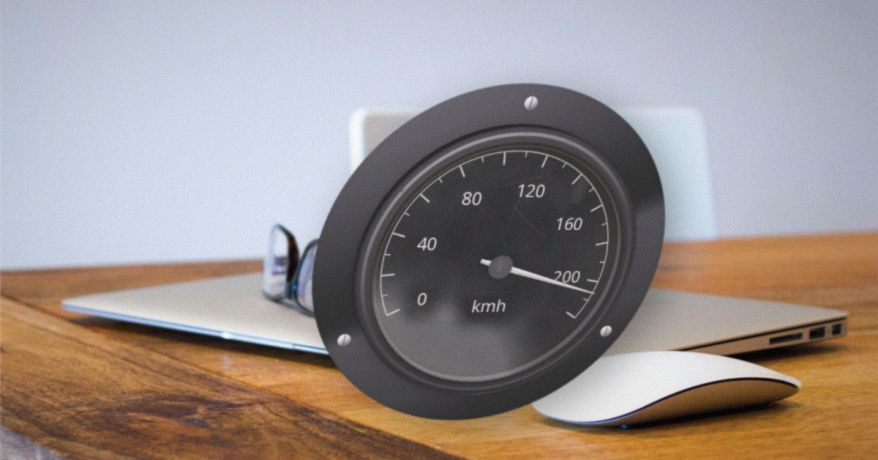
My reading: km/h 205
